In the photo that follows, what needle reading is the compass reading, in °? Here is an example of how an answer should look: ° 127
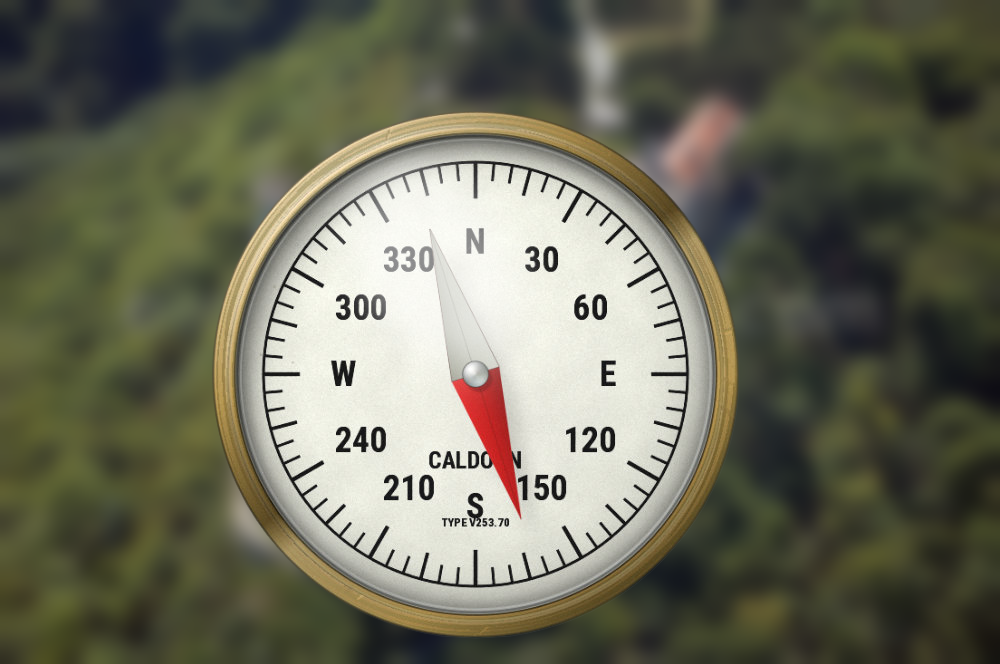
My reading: ° 162.5
